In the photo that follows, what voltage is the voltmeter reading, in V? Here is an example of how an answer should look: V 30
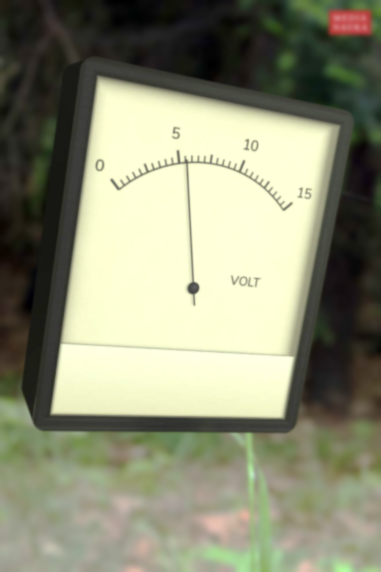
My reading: V 5.5
